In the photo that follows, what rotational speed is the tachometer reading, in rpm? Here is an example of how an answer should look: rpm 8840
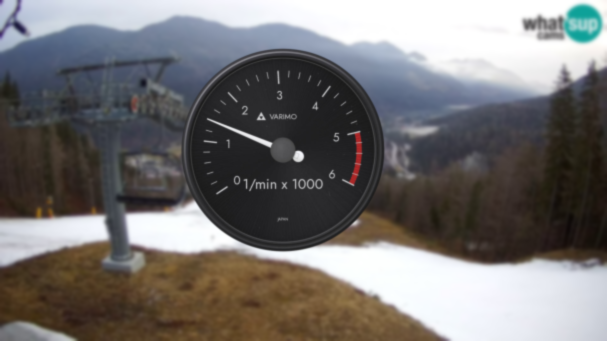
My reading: rpm 1400
